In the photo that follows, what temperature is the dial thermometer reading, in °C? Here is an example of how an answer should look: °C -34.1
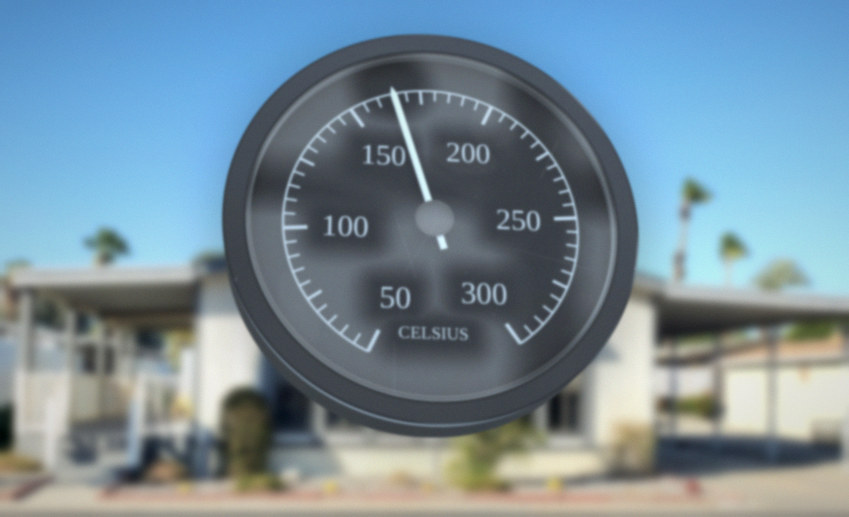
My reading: °C 165
